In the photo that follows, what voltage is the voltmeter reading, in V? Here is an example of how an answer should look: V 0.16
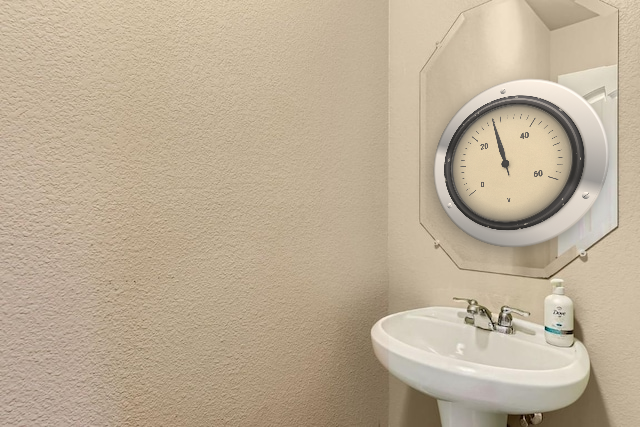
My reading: V 28
